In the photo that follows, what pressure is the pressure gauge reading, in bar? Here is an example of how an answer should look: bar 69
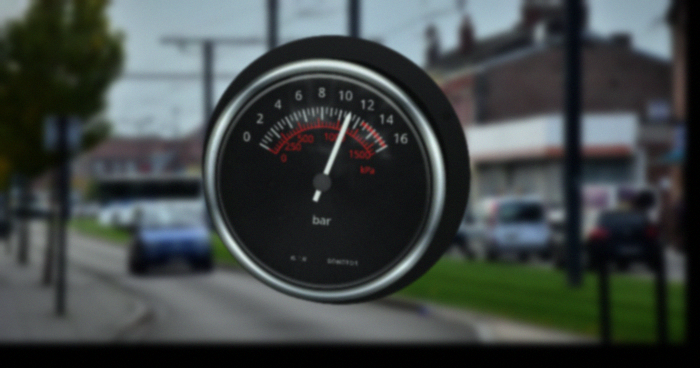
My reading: bar 11
